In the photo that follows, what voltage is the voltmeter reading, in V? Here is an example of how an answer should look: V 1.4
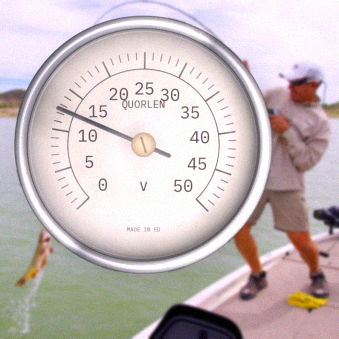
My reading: V 12.5
